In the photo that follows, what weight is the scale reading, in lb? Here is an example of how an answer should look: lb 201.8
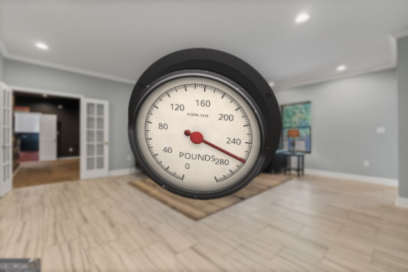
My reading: lb 260
